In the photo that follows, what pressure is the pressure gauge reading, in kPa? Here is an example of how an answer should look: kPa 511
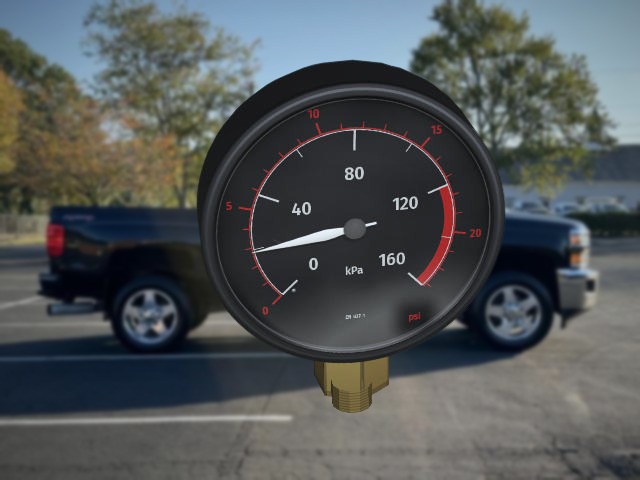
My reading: kPa 20
